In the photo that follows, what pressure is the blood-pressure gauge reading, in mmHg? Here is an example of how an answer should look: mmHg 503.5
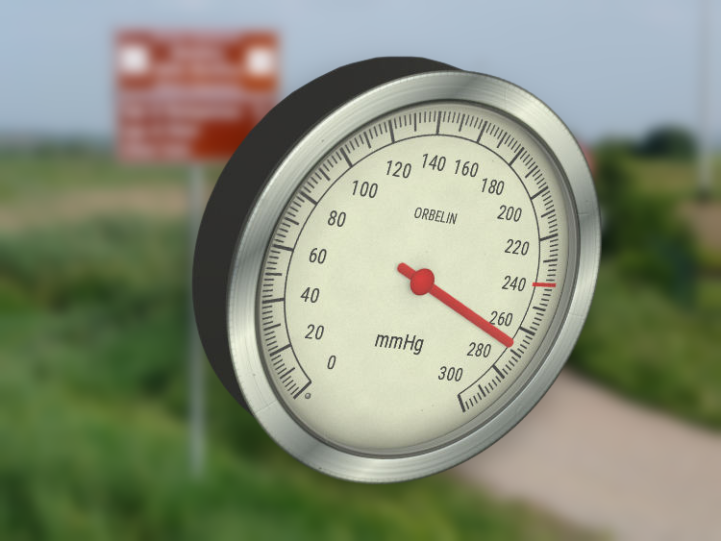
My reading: mmHg 268
